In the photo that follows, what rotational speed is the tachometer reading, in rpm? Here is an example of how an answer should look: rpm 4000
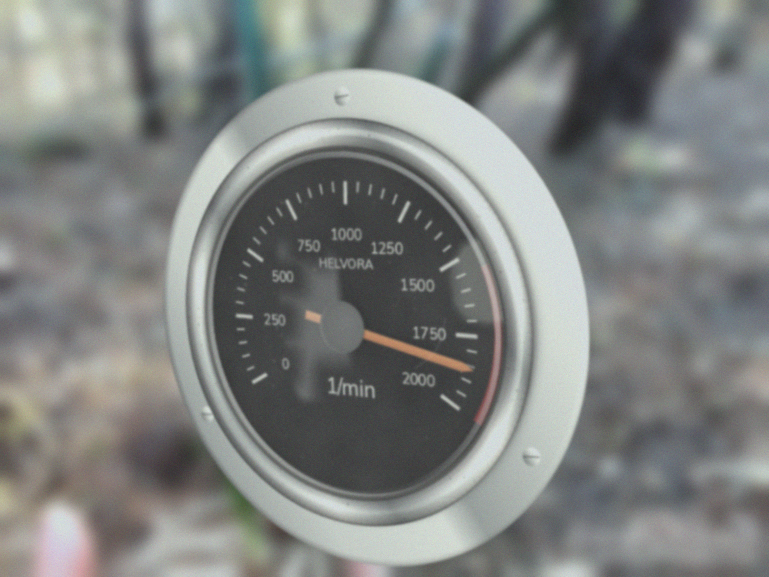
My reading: rpm 1850
